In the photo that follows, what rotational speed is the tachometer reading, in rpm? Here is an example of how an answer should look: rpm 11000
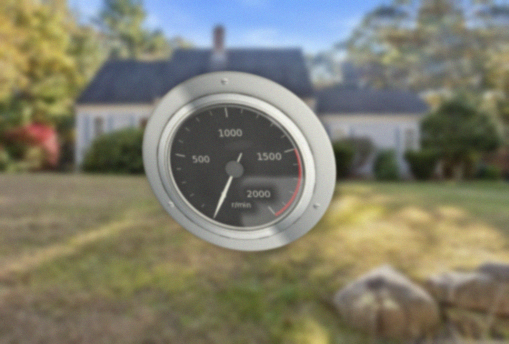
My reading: rpm 0
